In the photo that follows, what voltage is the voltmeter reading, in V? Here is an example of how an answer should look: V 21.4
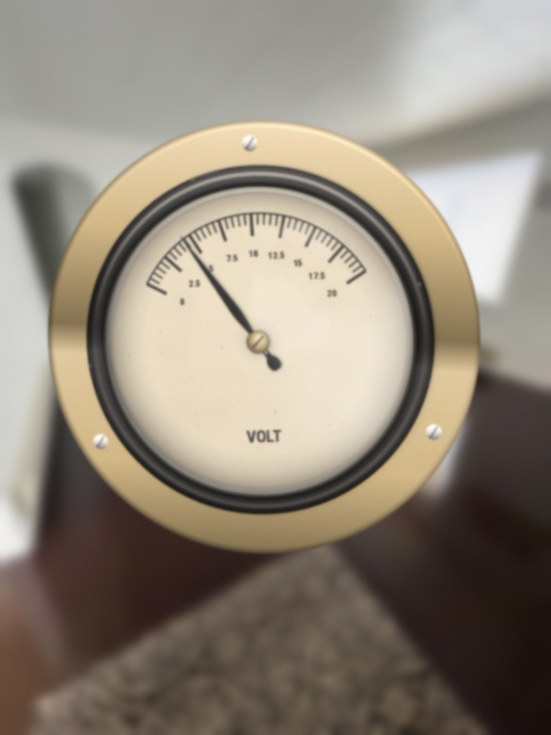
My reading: V 4.5
